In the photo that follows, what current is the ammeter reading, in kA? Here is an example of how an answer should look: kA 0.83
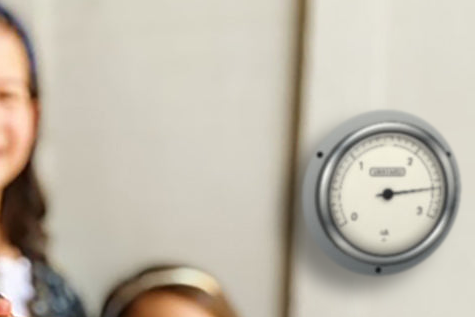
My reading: kA 2.6
